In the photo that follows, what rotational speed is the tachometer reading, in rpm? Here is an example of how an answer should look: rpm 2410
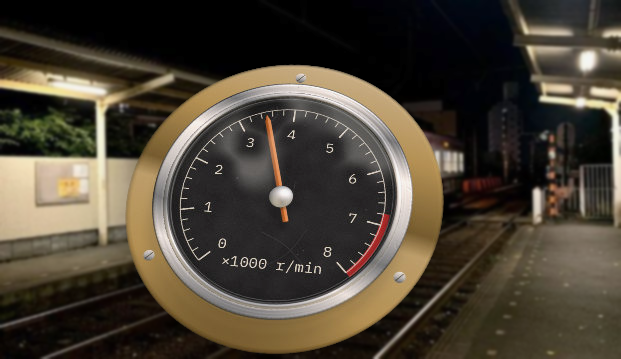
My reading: rpm 3500
